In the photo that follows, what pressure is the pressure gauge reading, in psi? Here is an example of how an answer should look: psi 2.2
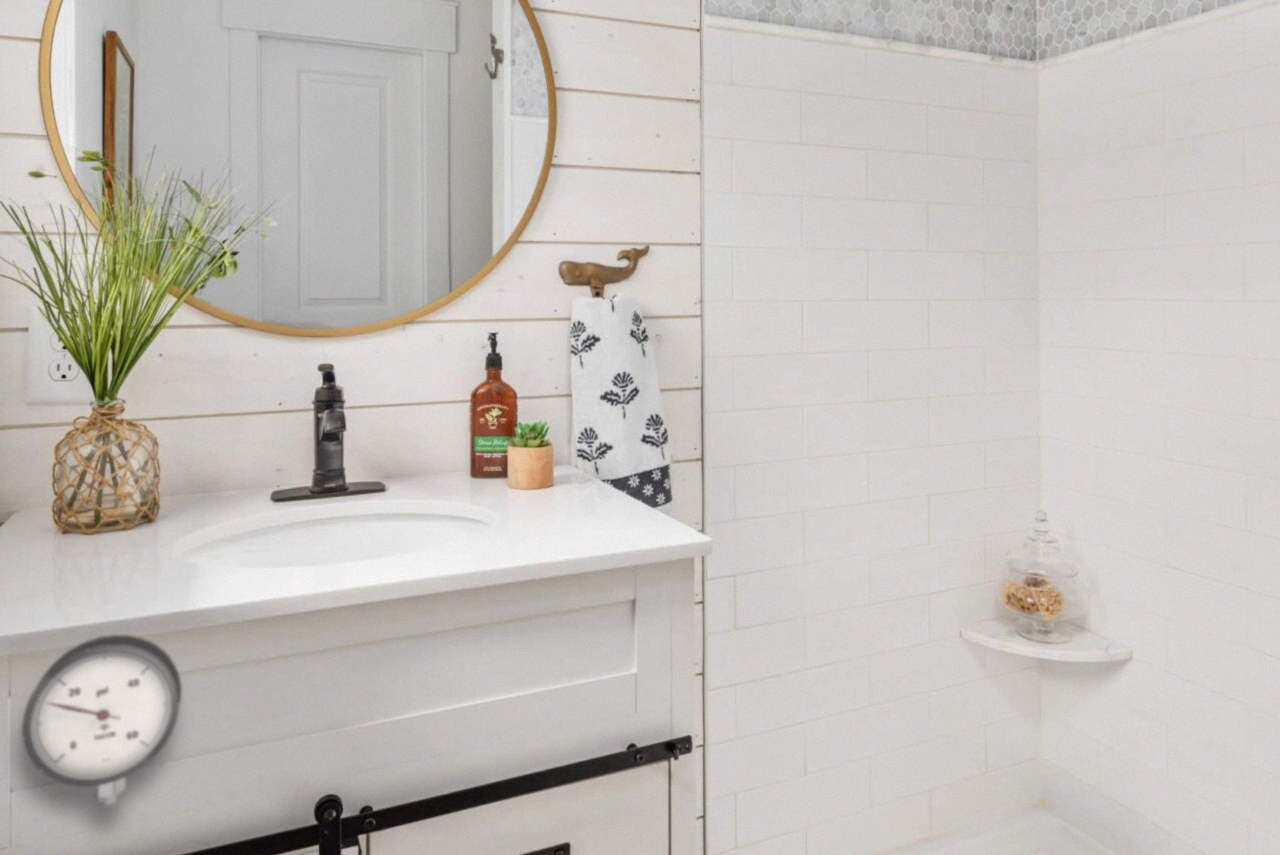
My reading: psi 15
